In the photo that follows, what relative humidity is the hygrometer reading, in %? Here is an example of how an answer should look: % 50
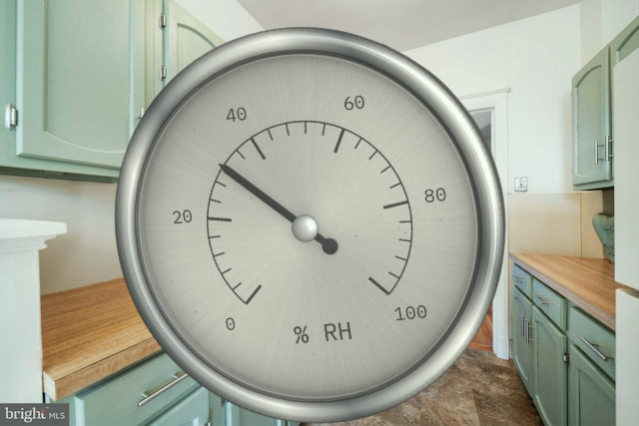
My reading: % 32
